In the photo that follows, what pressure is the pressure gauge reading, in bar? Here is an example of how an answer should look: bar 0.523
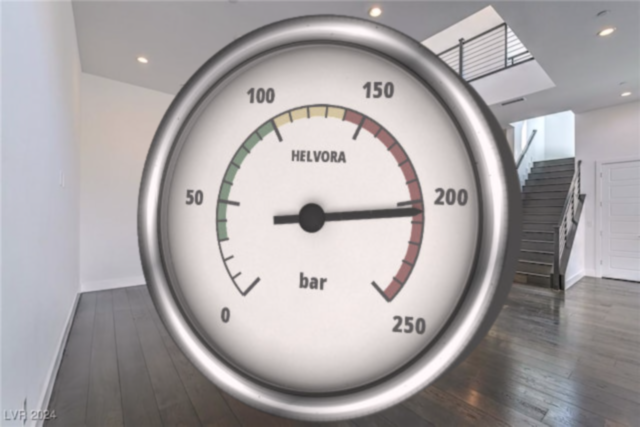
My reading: bar 205
